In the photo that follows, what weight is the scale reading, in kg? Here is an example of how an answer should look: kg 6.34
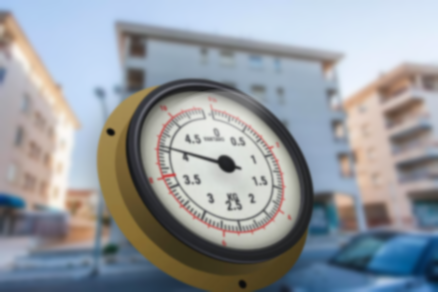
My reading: kg 4
